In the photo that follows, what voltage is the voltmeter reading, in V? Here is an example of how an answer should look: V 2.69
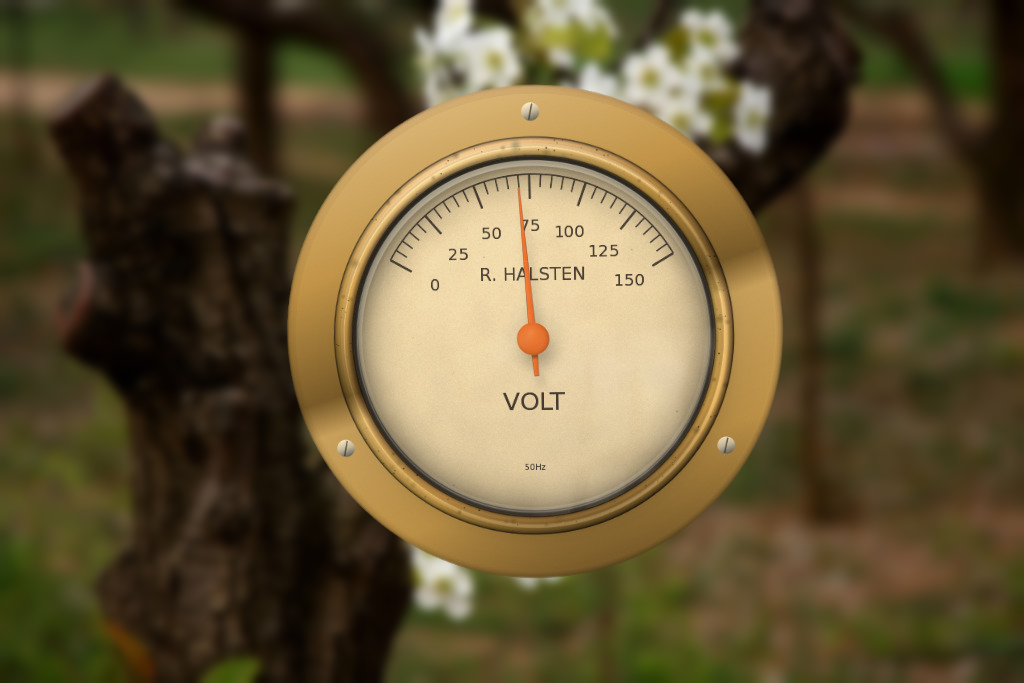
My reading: V 70
